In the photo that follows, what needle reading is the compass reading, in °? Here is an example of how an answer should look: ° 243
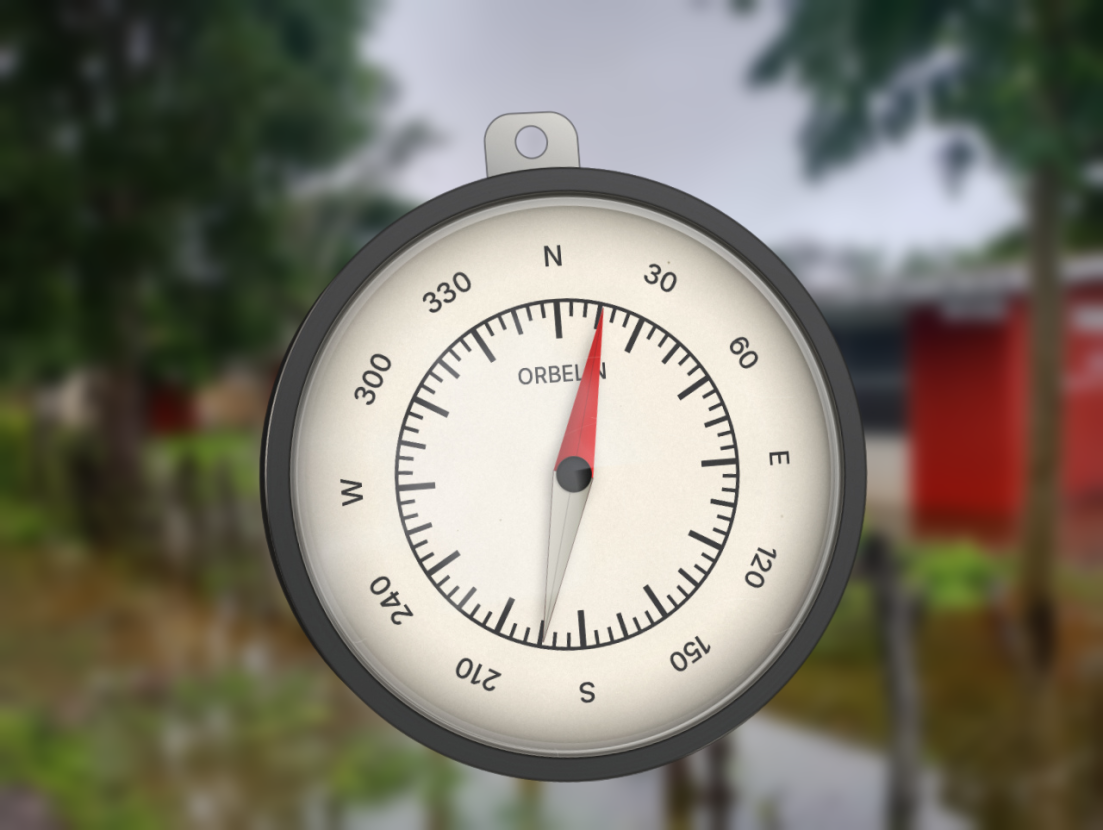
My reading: ° 15
